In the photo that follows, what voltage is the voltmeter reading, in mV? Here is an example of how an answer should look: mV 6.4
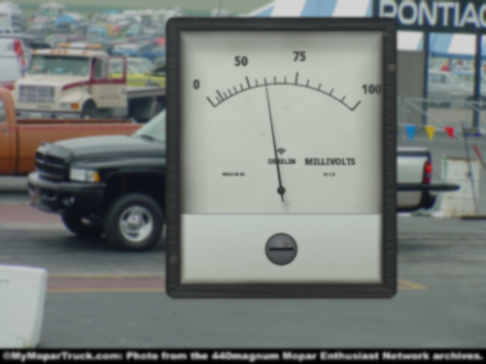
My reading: mV 60
